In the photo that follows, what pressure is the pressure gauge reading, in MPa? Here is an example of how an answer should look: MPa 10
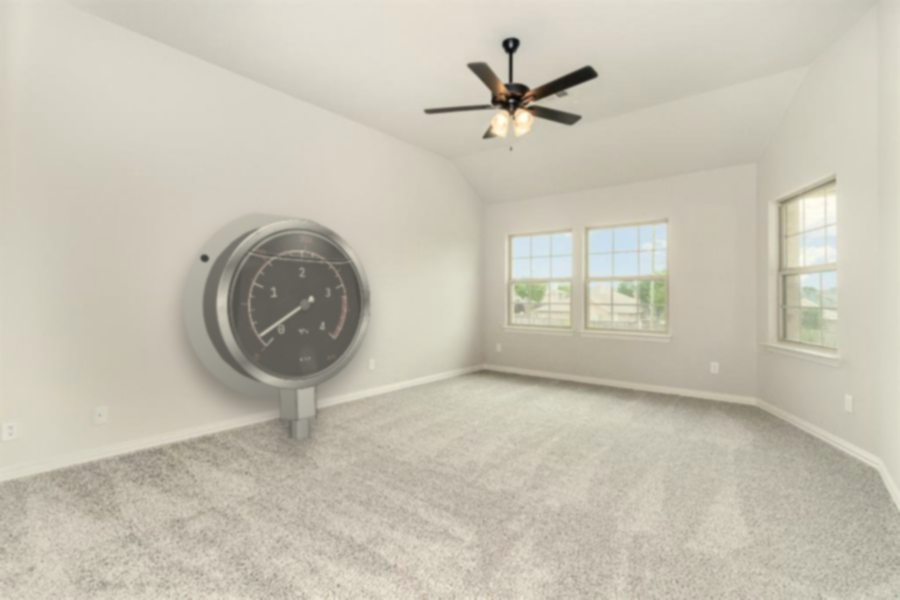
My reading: MPa 0.2
